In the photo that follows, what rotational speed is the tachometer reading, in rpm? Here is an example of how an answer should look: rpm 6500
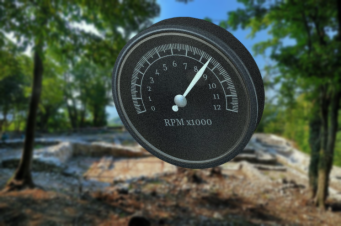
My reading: rpm 8500
